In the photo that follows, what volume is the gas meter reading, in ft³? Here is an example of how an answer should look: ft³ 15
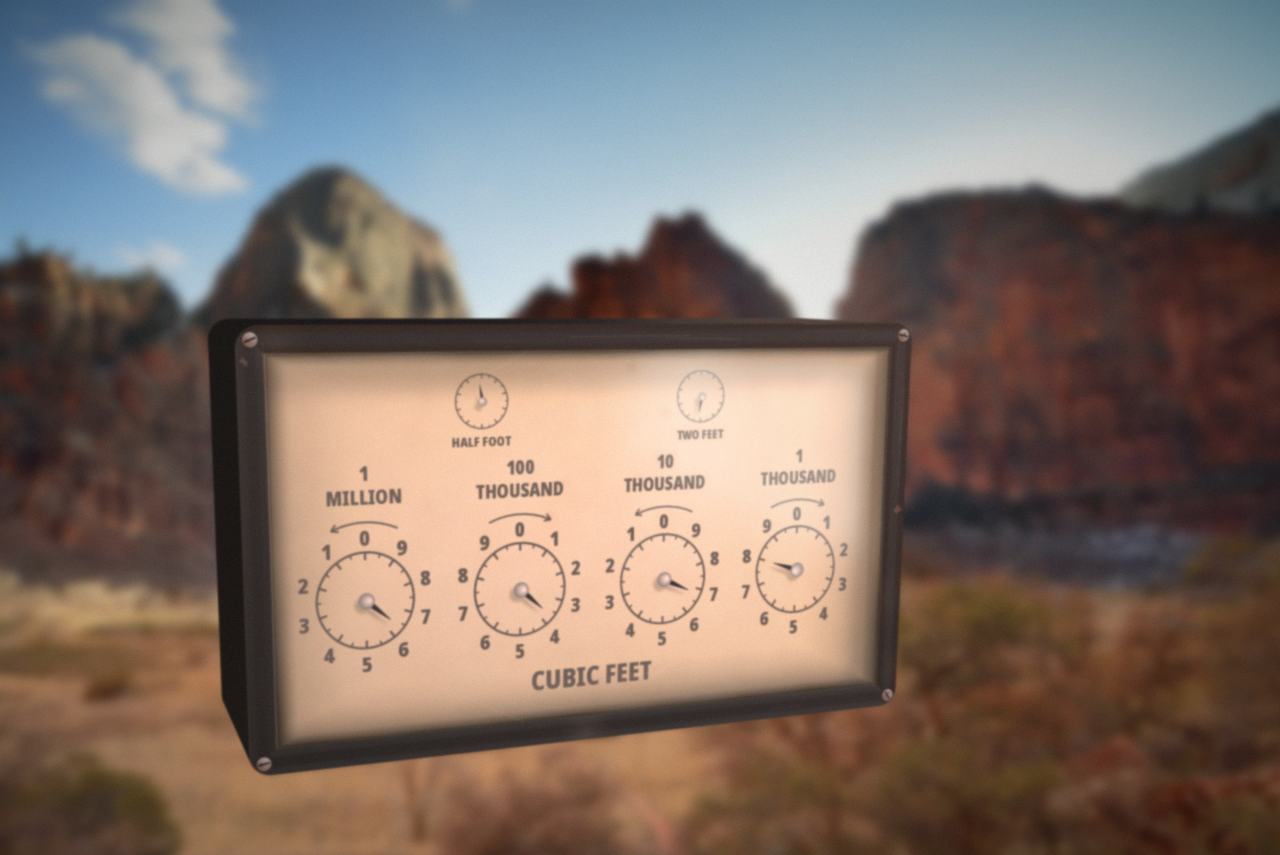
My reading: ft³ 636800
